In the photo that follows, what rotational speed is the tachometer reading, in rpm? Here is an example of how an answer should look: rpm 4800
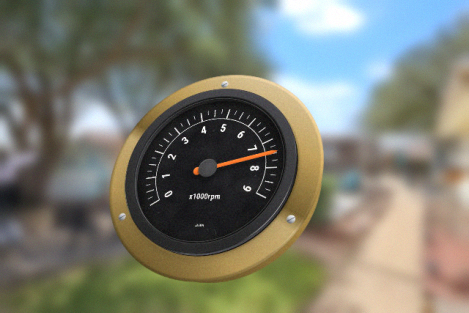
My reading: rpm 7500
